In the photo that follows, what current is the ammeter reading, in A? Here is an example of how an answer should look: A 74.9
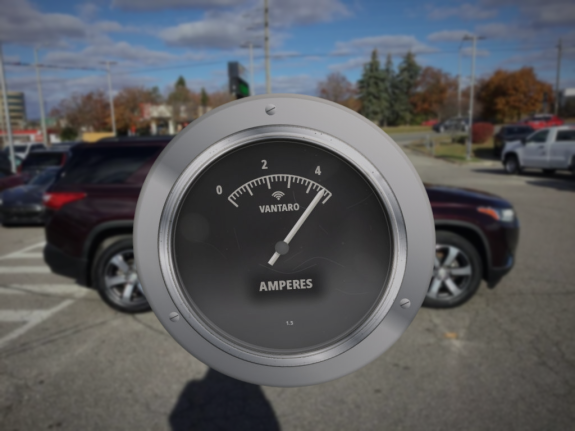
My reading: A 4.6
